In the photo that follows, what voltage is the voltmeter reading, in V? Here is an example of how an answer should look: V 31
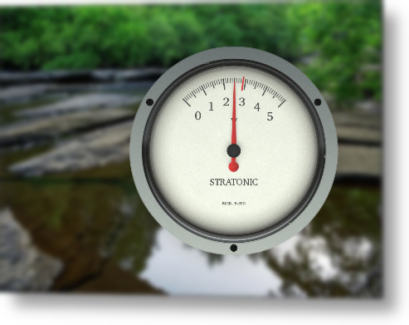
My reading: V 2.5
